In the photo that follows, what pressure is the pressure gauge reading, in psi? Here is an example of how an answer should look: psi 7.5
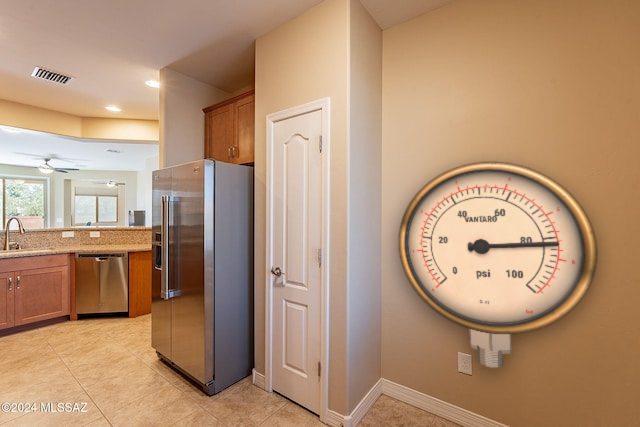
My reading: psi 82
